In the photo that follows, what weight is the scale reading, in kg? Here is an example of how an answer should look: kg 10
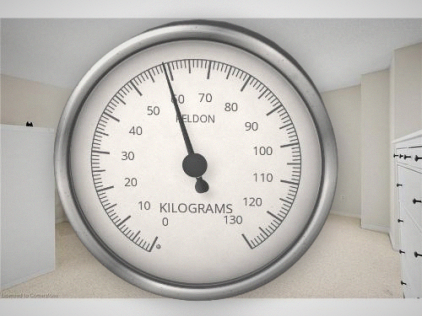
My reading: kg 59
